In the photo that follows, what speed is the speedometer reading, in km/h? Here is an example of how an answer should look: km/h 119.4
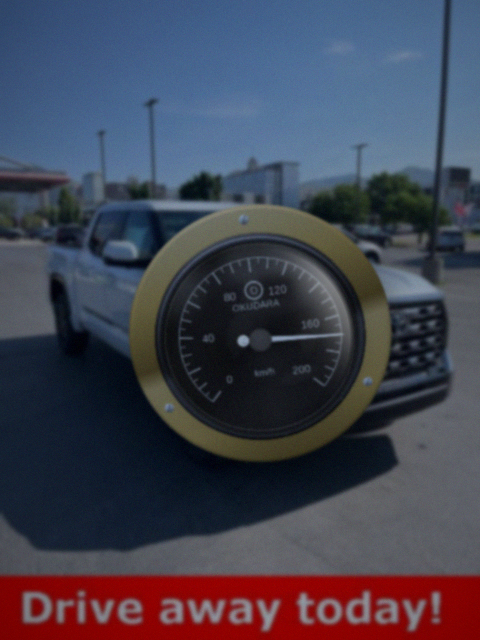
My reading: km/h 170
